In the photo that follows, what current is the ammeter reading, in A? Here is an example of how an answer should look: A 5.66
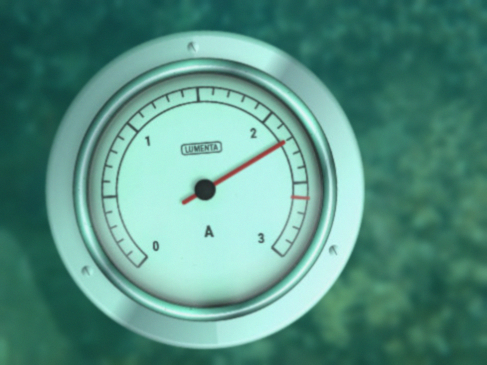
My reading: A 2.2
